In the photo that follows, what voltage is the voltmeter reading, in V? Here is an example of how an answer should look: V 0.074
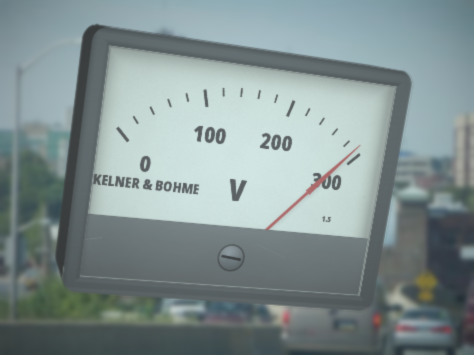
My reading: V 290
